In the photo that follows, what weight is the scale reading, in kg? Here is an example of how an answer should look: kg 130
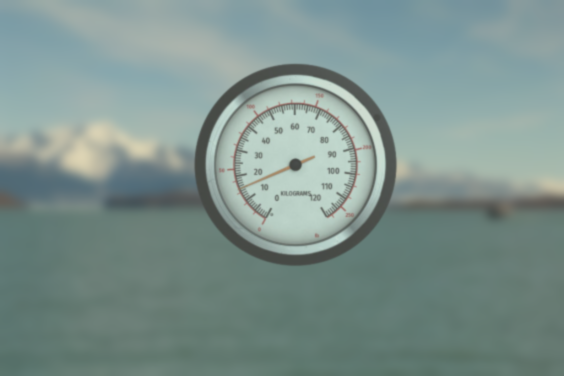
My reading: kg 15
